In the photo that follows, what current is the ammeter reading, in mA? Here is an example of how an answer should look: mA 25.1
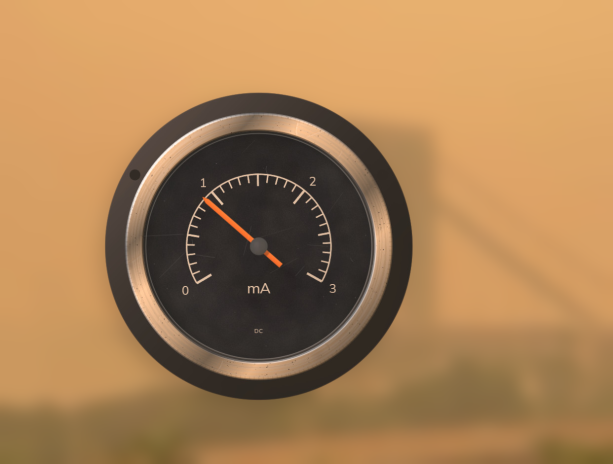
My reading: mA 0.9
